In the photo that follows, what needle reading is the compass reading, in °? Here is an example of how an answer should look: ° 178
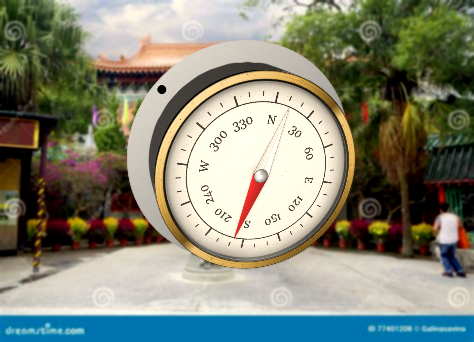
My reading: ° 190
